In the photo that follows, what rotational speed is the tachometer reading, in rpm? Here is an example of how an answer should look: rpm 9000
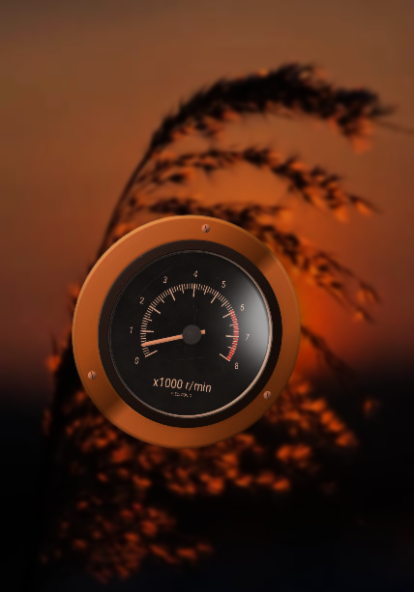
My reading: rpm 500
